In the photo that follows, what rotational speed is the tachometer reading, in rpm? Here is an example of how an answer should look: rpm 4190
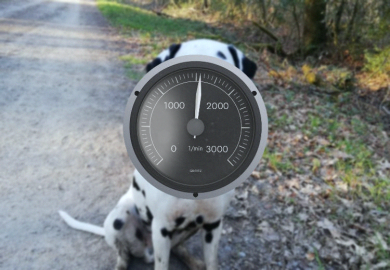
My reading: rpm 1550
